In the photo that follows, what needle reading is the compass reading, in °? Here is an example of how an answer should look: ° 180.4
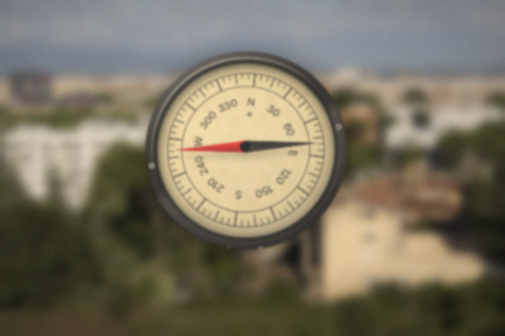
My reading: ° 260
